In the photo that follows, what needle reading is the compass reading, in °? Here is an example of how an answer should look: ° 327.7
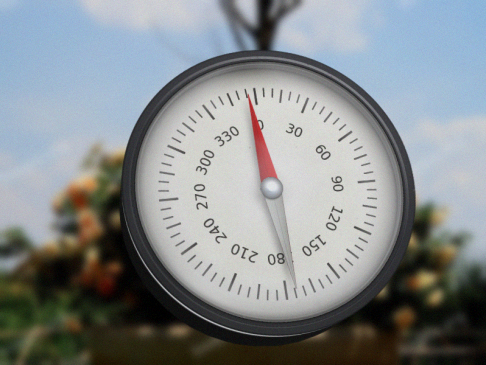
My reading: ° 355
